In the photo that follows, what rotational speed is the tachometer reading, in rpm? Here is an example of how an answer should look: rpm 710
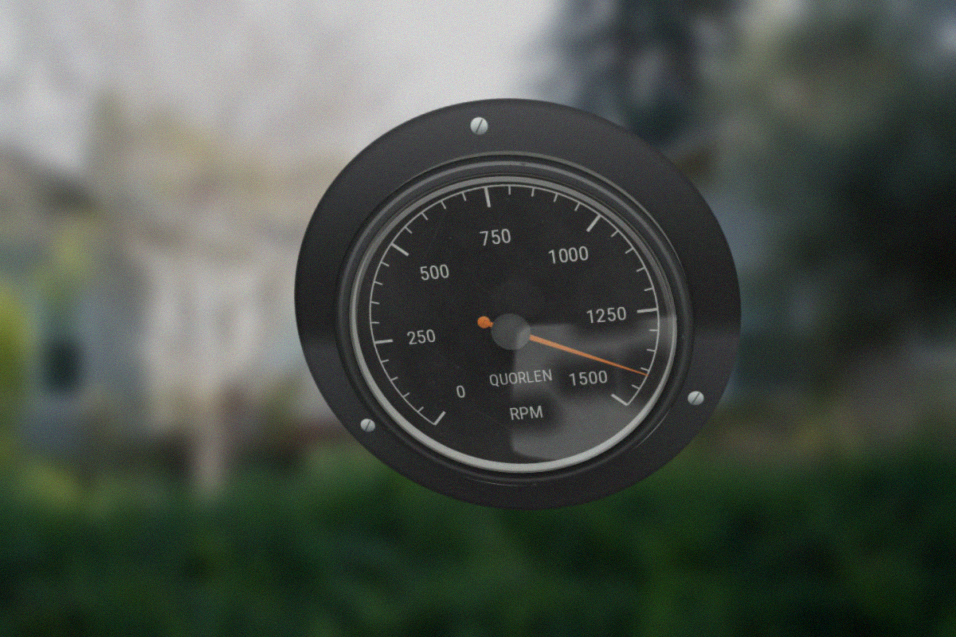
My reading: rpm 1400
